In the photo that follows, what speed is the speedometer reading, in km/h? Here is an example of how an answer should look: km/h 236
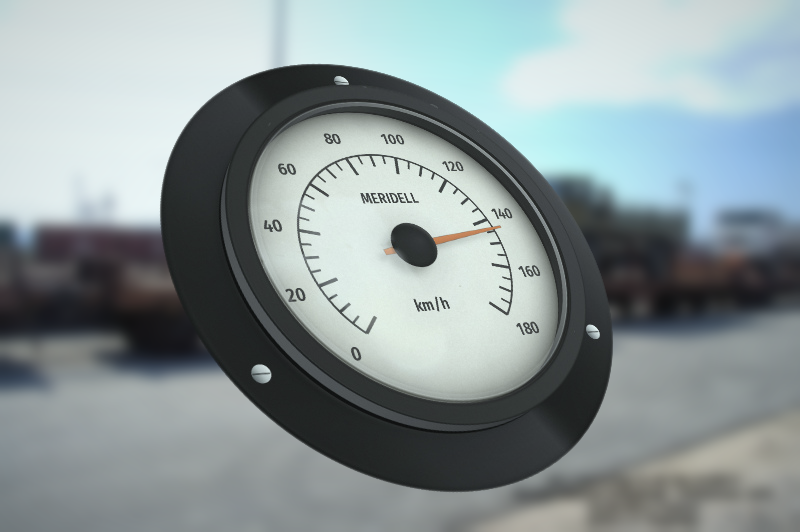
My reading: km/h 145
